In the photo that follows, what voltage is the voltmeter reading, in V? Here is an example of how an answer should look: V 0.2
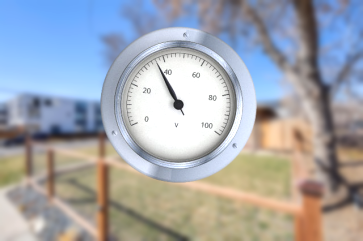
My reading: V 36
